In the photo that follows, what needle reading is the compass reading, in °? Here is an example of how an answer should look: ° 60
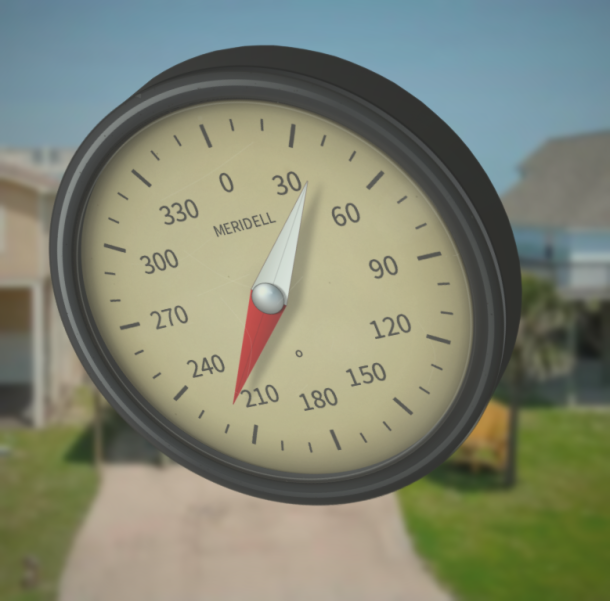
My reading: ° 220
